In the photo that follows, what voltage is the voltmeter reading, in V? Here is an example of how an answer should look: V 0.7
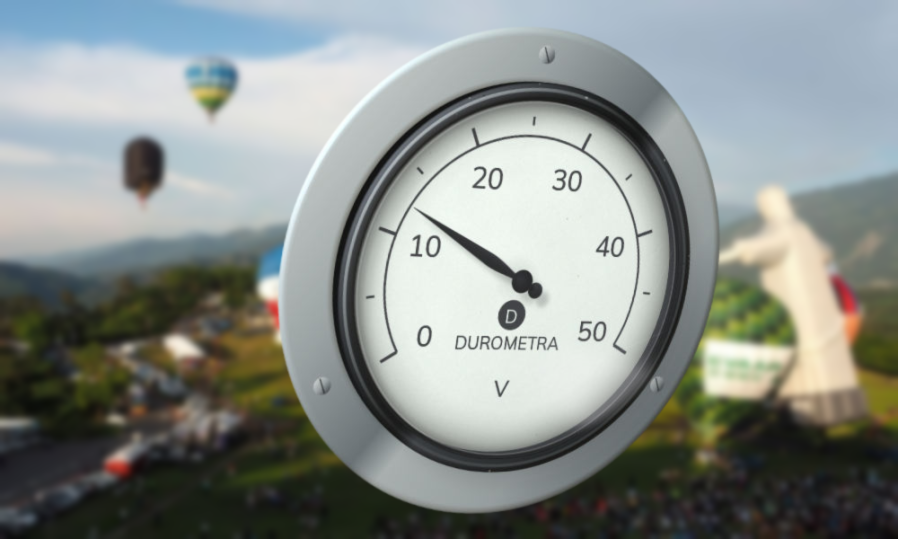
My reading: V 12.5
